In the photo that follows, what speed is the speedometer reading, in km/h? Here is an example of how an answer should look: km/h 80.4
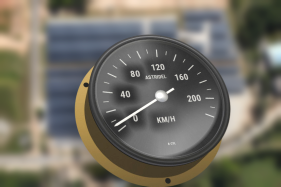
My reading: km/h 5
